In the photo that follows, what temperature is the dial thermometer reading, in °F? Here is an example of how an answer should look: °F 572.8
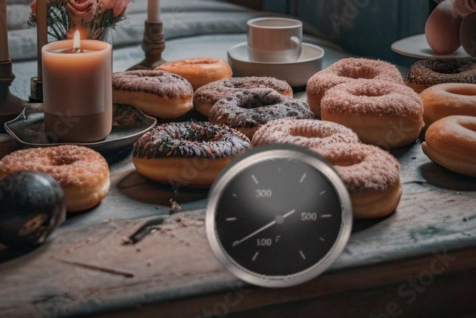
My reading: °F 150
